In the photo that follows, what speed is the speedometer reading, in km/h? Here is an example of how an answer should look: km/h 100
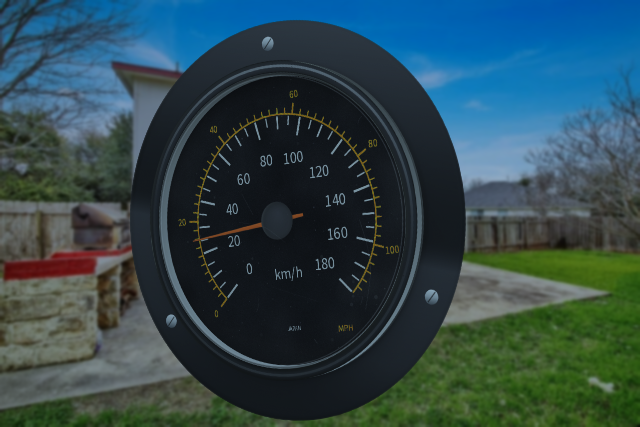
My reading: km/h 25
